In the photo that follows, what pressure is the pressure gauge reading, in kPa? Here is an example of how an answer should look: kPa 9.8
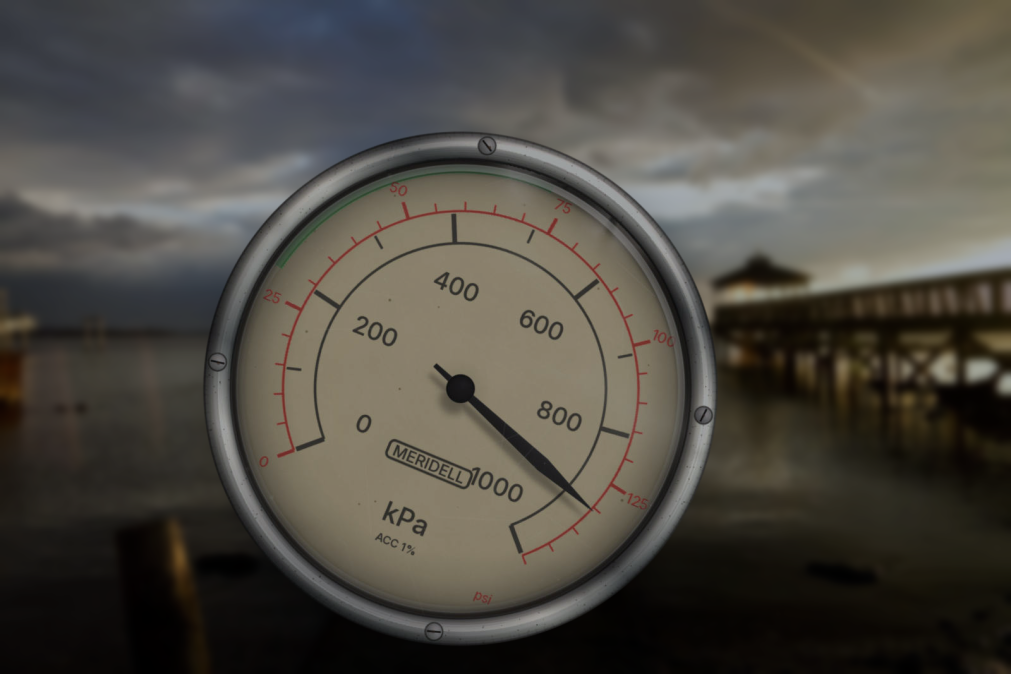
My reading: kPa 900
